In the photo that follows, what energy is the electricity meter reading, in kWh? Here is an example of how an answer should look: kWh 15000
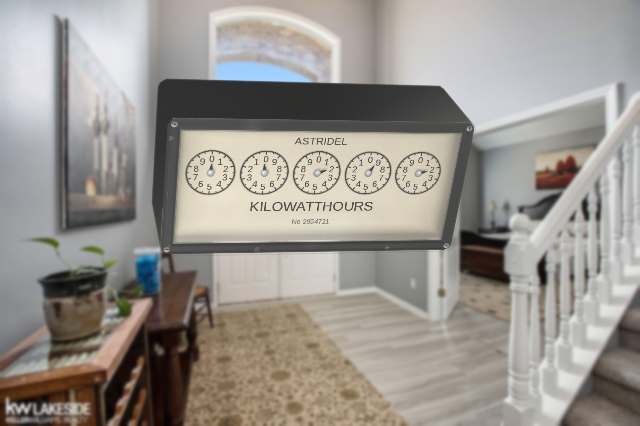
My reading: kWh 192
